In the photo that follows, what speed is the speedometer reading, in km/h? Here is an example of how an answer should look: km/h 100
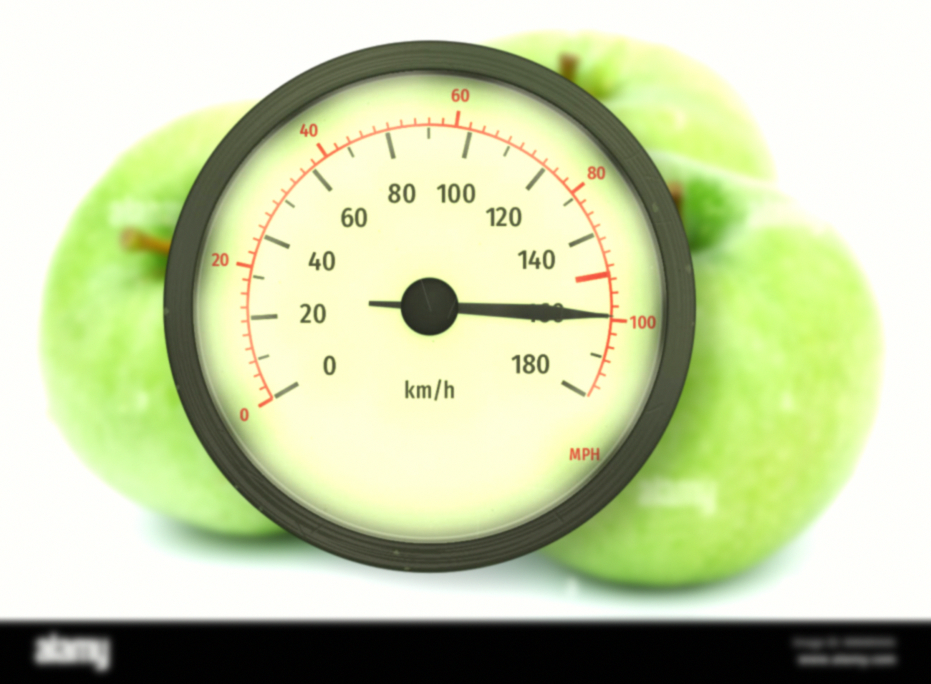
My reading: km/h 160
